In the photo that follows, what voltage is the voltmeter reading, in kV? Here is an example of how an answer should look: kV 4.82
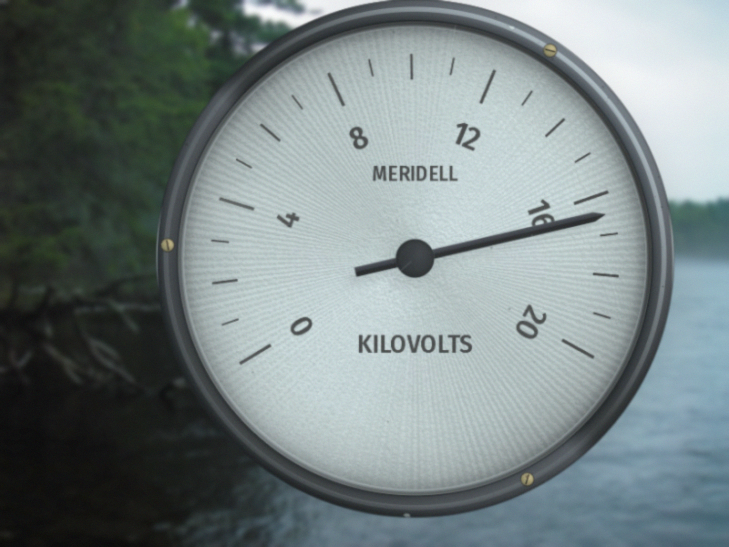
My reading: kV 16.5
